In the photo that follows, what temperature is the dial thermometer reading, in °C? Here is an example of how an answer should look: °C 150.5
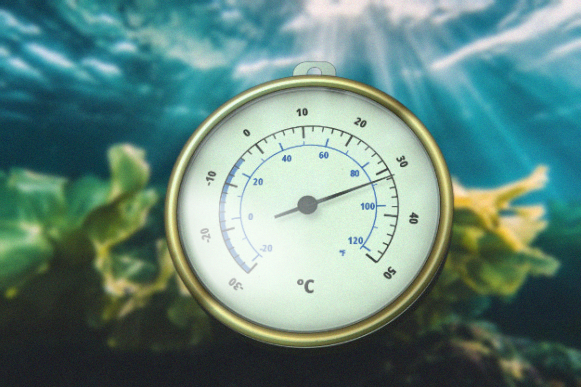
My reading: °C 32
